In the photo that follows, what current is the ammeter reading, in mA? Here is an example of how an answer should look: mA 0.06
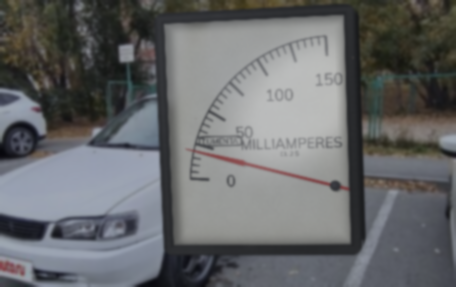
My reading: mA 20
